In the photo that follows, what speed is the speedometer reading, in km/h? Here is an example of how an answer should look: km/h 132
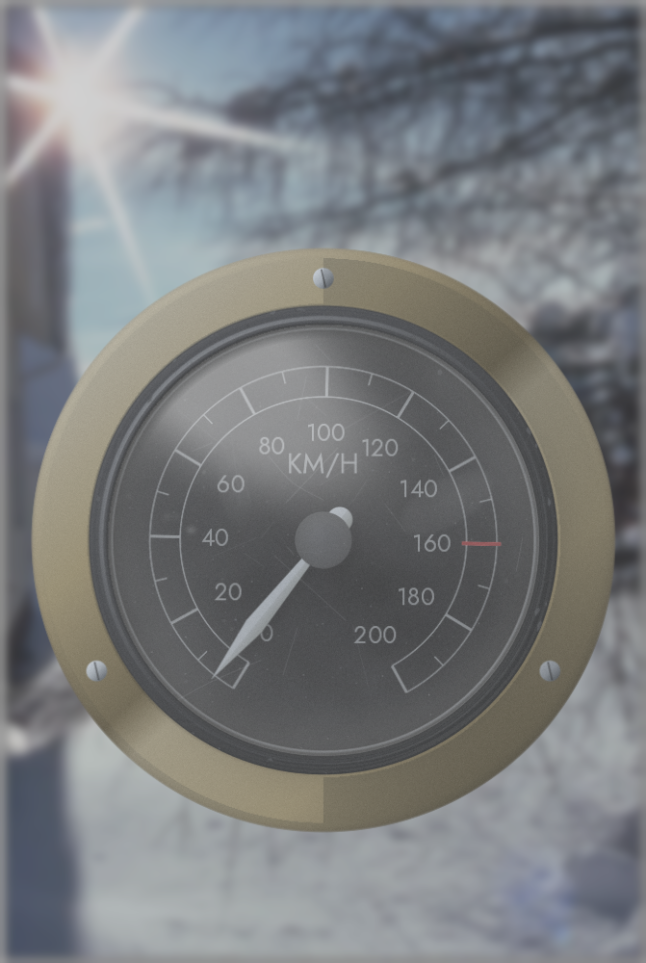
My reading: km/h 5
